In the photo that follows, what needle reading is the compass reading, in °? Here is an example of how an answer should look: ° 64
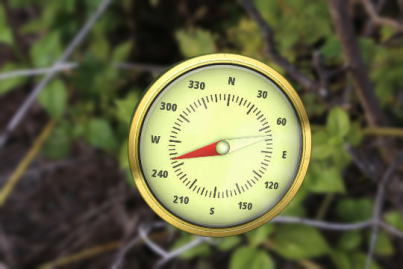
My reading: ° 250
